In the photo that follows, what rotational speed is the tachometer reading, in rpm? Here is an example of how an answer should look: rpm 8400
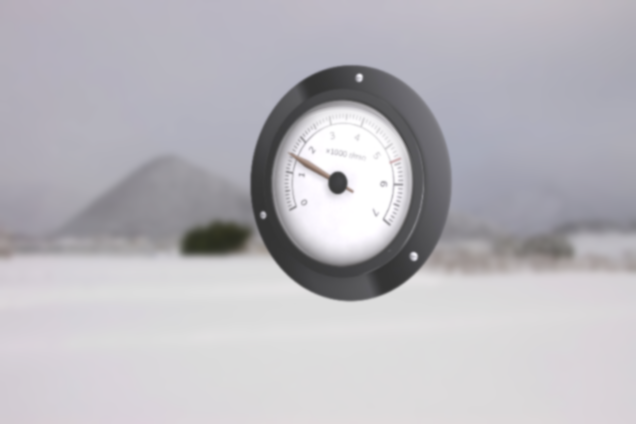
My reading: rpm 1500
